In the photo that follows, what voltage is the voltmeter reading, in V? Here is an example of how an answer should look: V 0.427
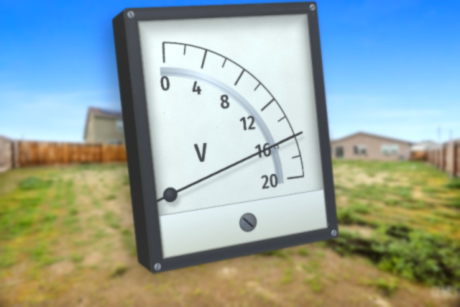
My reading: V 16
